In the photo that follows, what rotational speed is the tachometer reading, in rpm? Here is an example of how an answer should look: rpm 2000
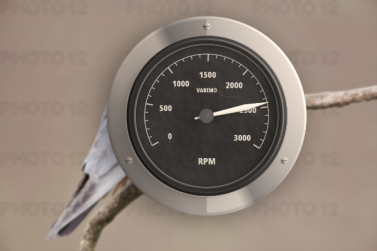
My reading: rpm 2450
